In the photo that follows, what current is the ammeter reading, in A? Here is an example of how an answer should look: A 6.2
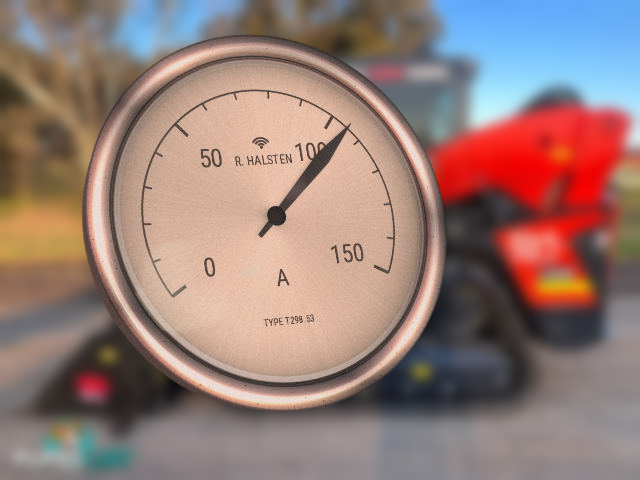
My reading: A 105
